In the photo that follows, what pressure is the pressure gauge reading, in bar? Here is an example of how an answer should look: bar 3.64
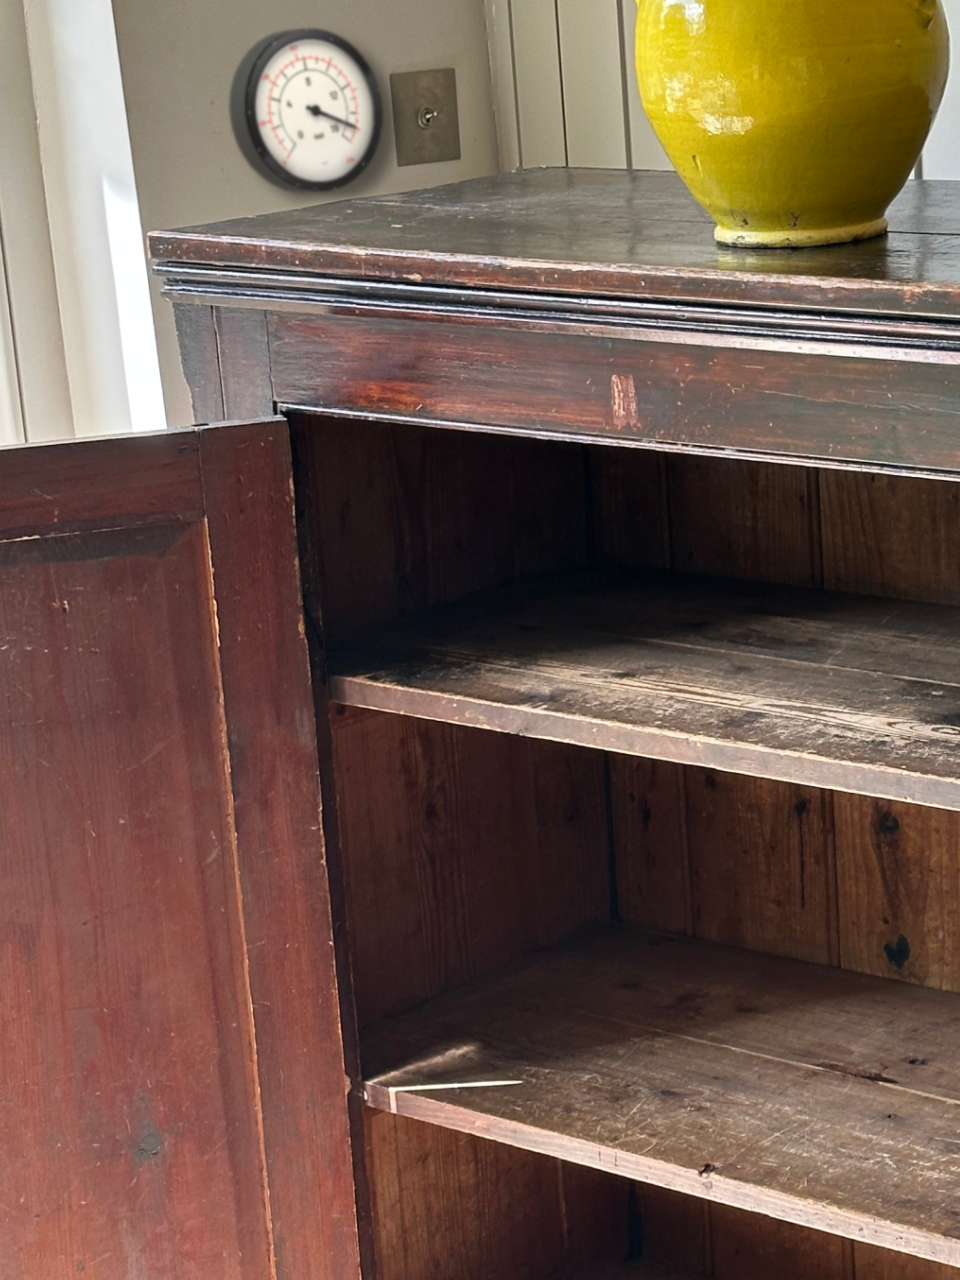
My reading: bar 15
